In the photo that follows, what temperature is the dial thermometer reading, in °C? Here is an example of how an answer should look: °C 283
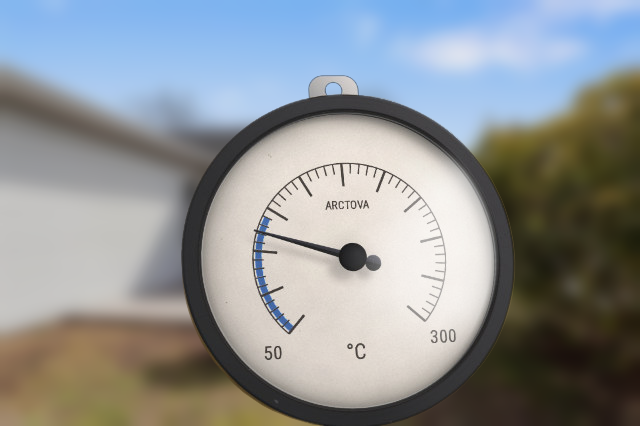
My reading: °C 110
